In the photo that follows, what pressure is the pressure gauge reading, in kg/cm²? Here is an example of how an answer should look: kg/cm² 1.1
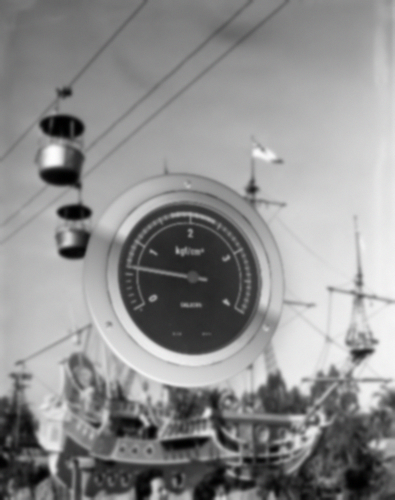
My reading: kg/cm² 0.6
